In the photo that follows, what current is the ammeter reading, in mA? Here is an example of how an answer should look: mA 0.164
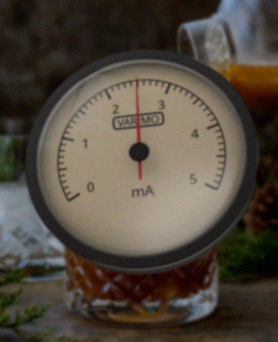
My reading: mA 2.5
